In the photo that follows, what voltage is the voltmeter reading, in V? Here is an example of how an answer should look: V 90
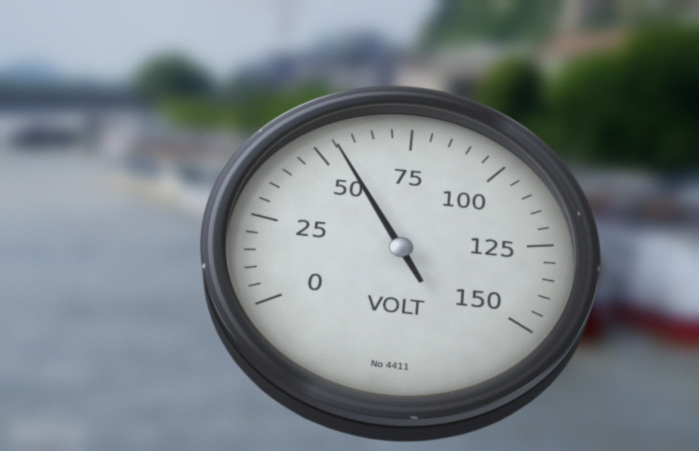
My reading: V 55
